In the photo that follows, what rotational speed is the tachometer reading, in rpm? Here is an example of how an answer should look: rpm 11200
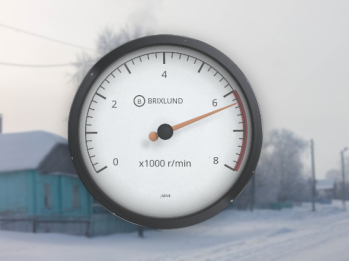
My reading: rpm 6300
